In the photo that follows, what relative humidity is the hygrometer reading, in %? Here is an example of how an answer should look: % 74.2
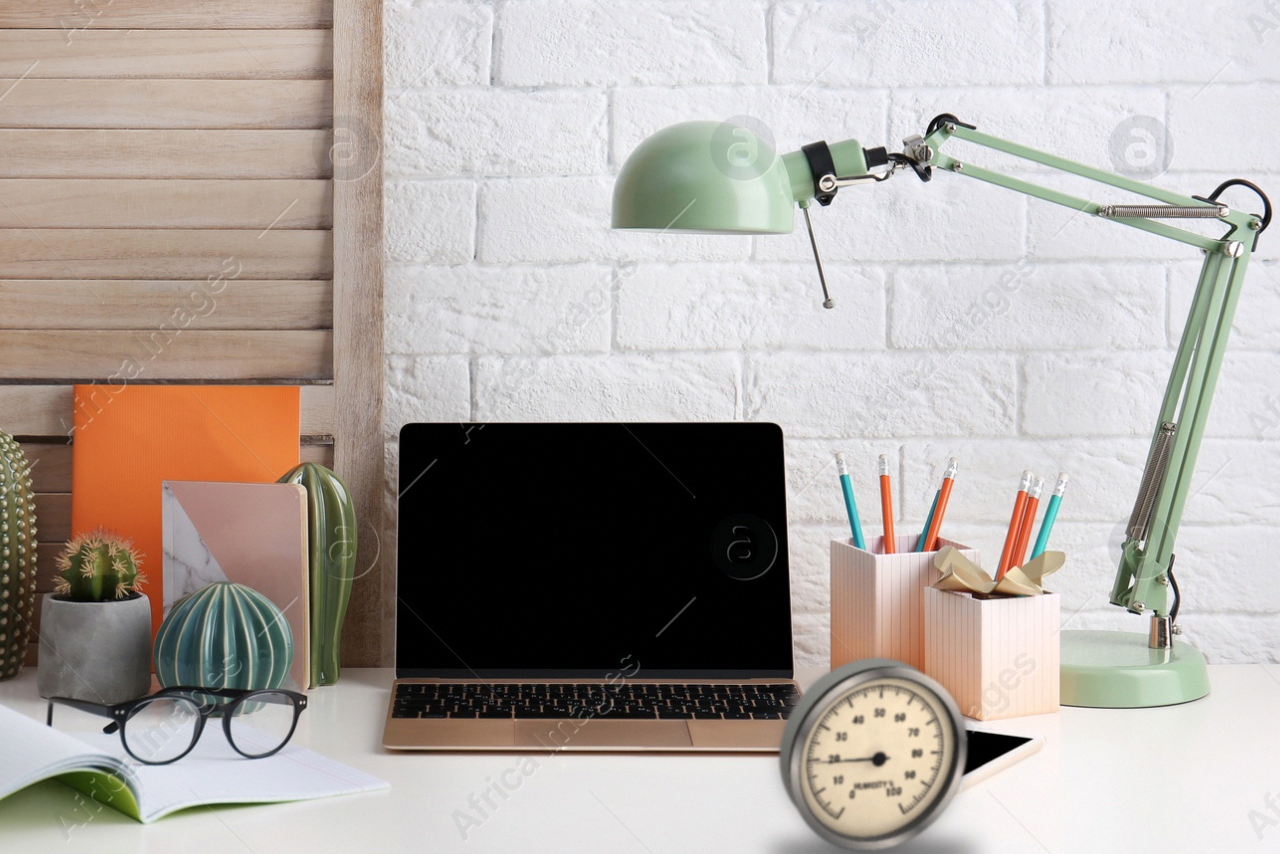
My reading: % 20
